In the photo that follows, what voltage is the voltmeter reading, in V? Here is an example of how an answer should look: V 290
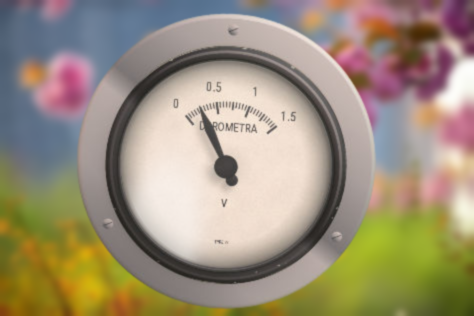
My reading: V 0.25
